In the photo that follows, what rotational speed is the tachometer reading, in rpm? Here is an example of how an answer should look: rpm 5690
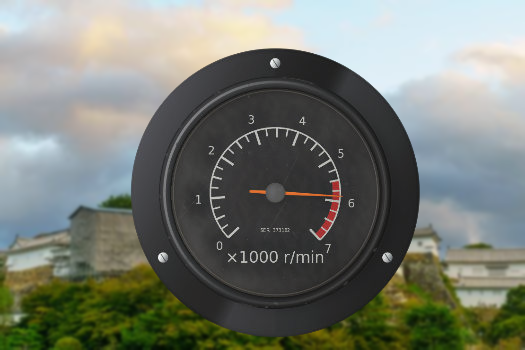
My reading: rpm 5875
